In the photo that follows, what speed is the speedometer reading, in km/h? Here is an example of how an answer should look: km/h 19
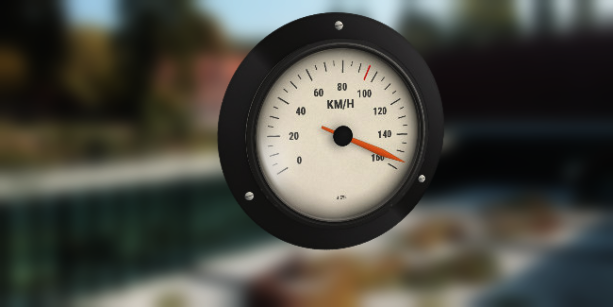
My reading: km/h 155
